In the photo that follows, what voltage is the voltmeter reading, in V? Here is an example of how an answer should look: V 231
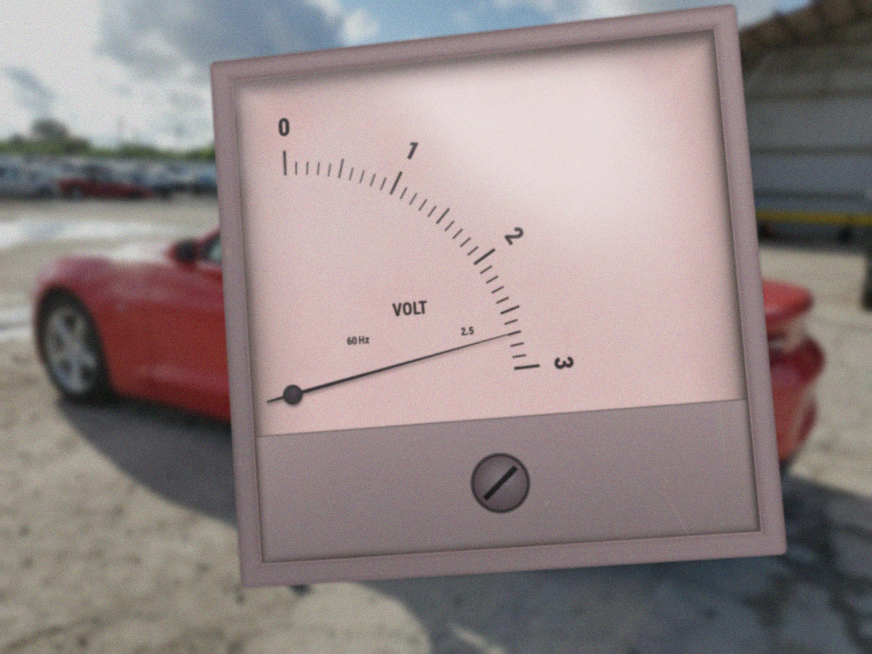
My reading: V 2.7
